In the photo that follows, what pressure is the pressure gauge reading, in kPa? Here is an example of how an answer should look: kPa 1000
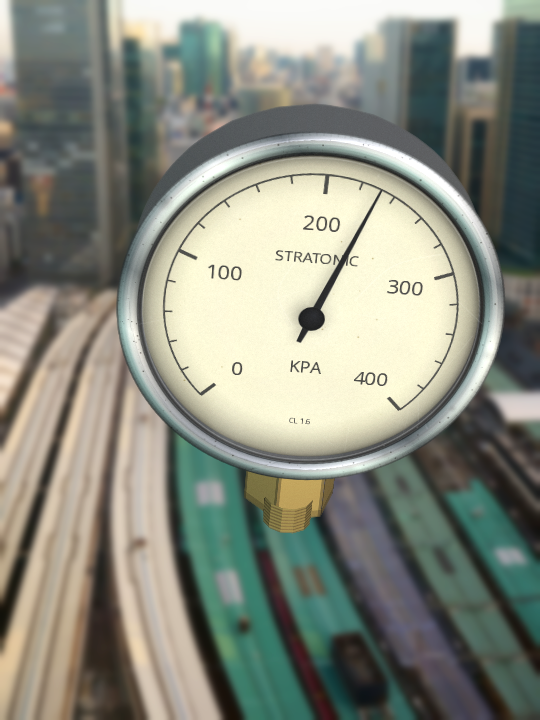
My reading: kPa 230
